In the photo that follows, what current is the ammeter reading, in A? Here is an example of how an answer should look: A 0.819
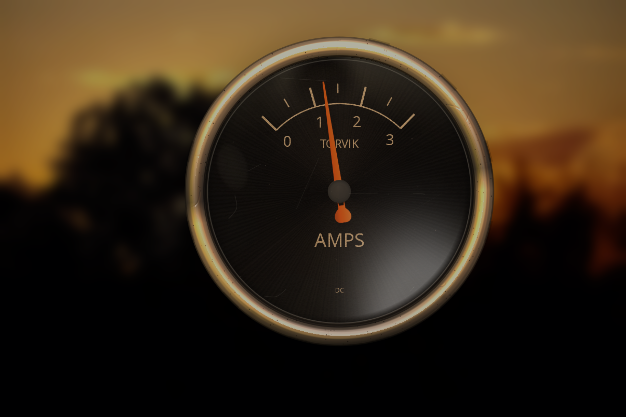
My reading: A 1.25
